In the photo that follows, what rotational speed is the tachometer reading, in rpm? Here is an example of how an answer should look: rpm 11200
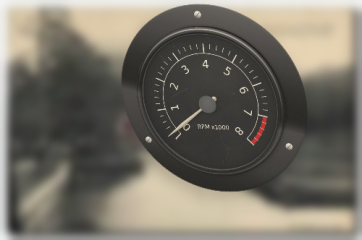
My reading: rpm 200
